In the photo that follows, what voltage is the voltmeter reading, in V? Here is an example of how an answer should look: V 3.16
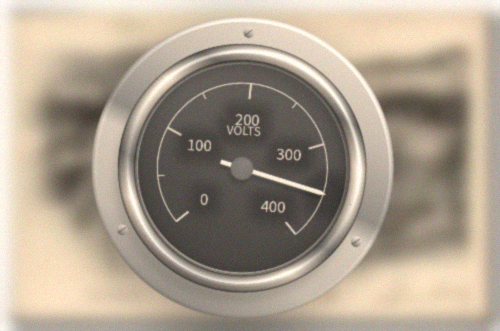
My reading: V 350
